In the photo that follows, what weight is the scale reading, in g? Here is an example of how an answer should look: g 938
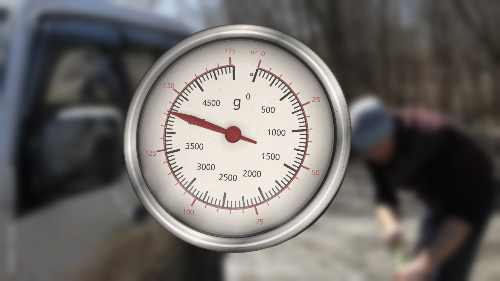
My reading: g 4000
